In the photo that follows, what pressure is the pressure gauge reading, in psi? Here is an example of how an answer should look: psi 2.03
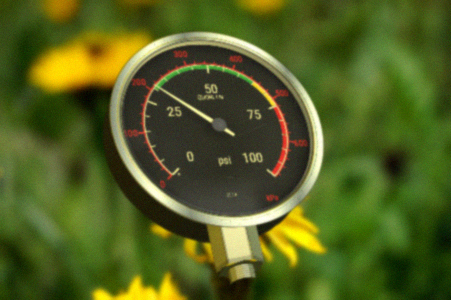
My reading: psi 30
